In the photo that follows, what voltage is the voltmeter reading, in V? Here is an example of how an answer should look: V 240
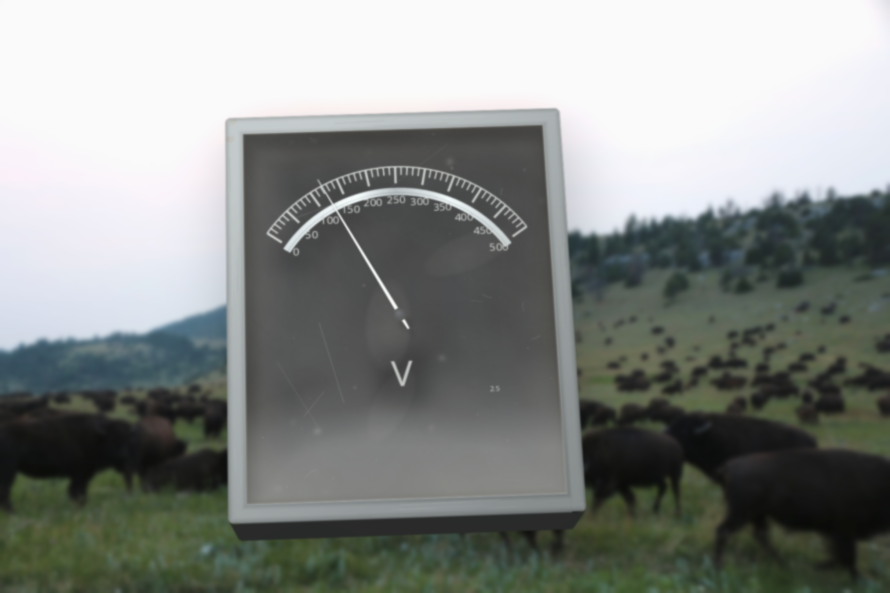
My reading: V 120
